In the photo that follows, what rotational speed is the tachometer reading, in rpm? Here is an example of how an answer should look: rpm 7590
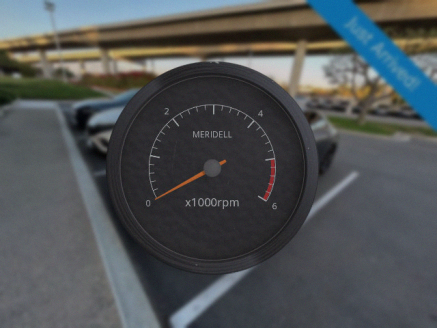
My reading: rpm 0
